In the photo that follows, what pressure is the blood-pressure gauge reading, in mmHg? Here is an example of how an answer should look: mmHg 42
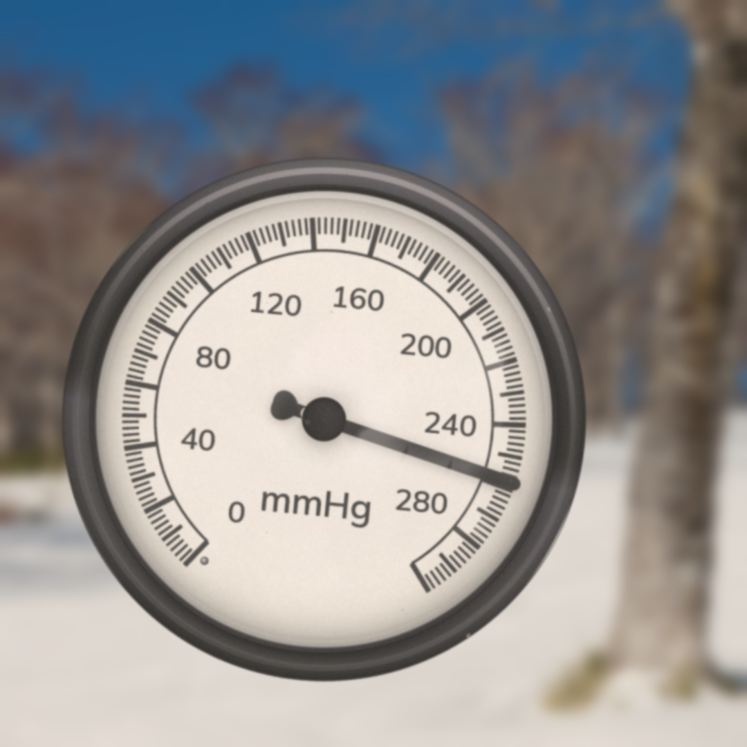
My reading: mmHg 258
